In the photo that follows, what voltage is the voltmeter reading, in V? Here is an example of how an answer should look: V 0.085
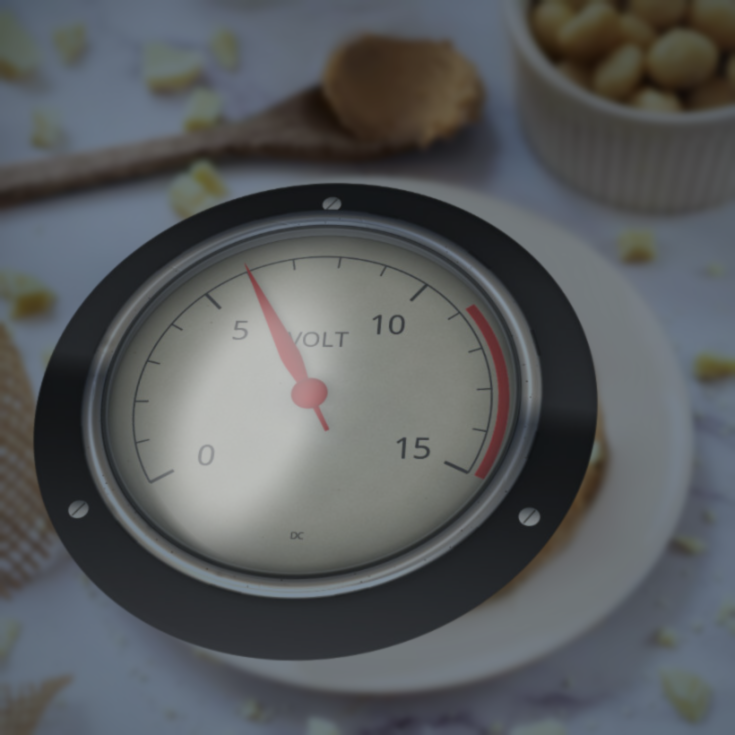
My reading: V 6
